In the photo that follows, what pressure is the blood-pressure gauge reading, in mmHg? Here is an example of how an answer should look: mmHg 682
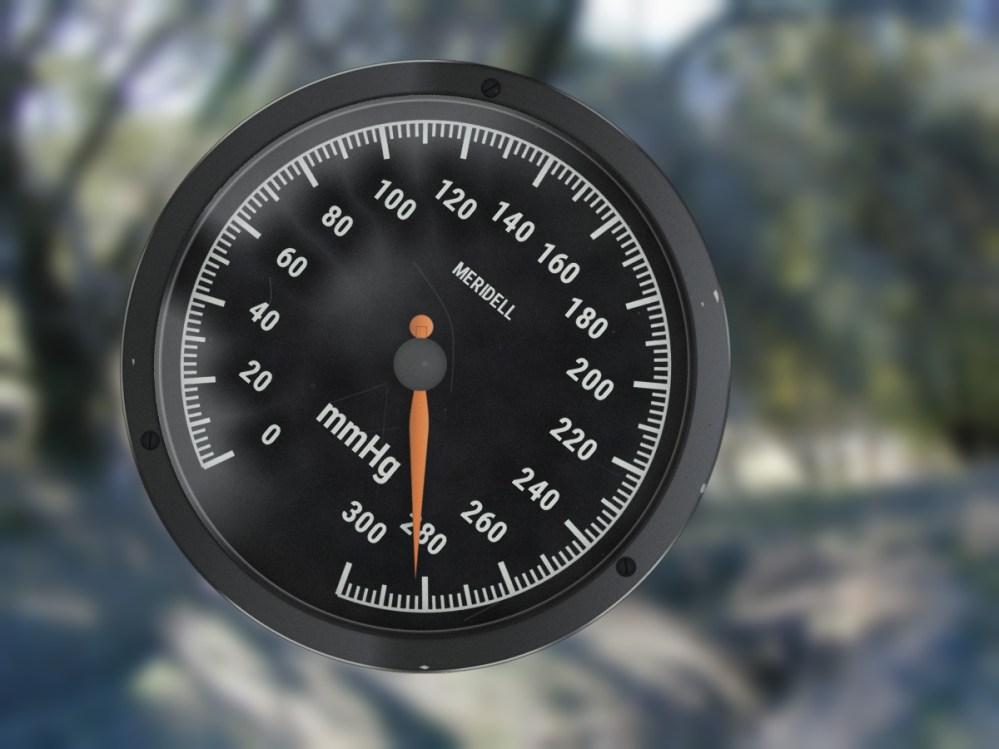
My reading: mmHg 282
